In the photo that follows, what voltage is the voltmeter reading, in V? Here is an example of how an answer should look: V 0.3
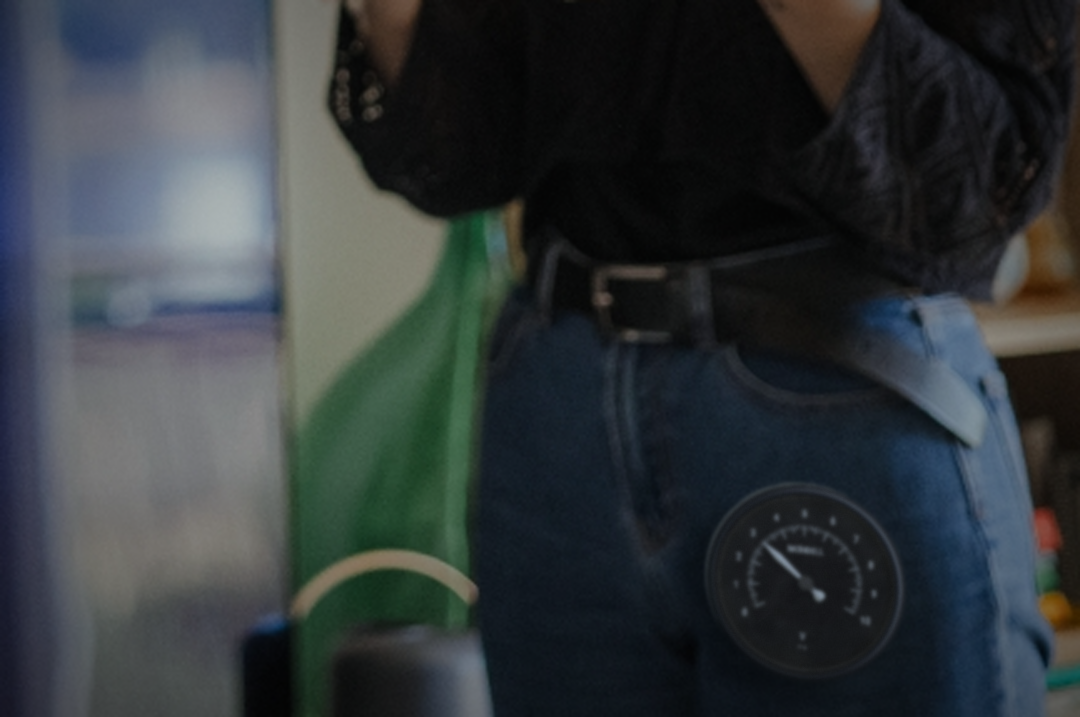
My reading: V 3
